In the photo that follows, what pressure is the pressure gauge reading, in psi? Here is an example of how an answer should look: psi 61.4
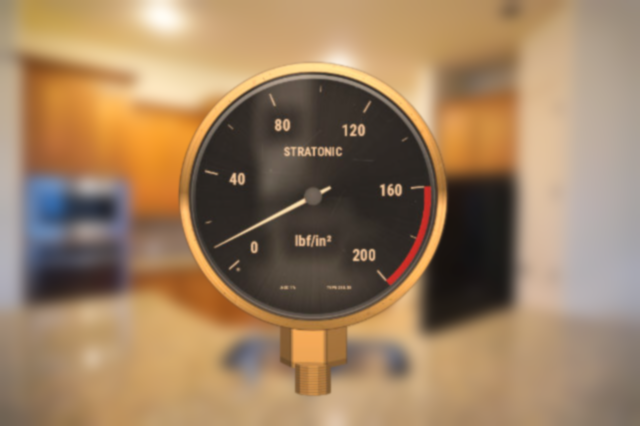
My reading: psi 10
